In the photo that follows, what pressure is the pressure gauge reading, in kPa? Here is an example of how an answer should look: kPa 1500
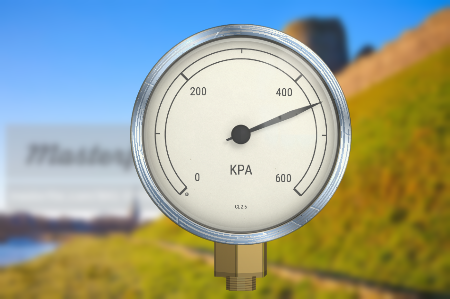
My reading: kPa 450
